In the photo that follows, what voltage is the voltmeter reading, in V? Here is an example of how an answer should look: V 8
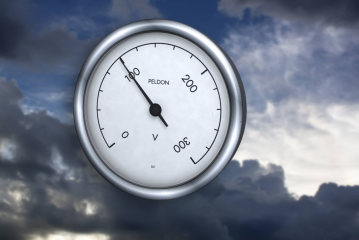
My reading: V 100
